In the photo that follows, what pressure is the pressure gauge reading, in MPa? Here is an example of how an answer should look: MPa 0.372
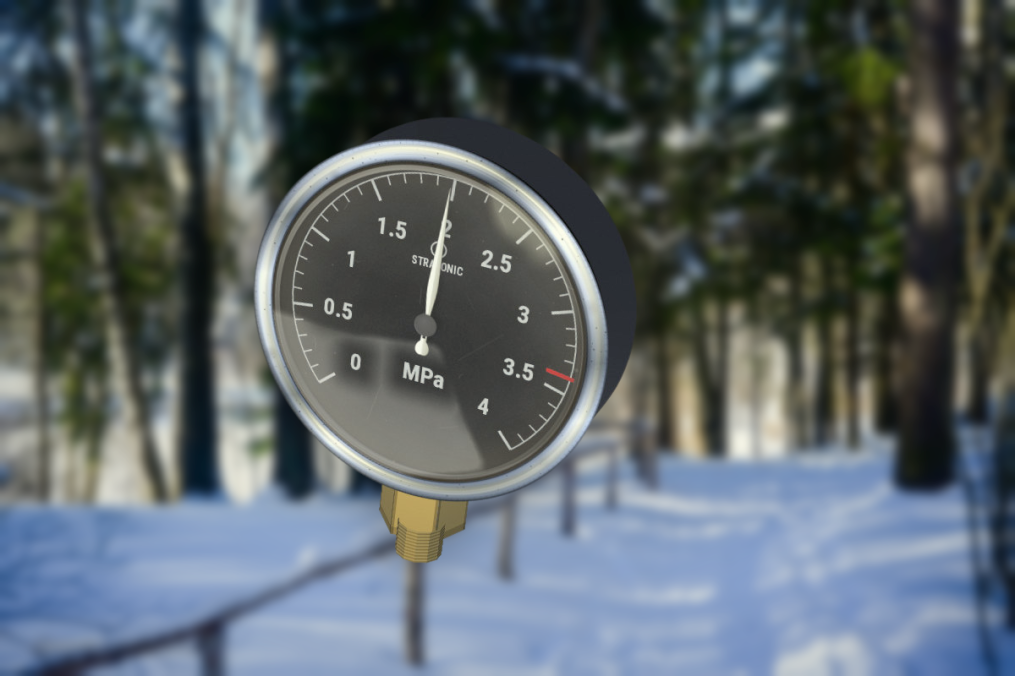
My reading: MPa 2
